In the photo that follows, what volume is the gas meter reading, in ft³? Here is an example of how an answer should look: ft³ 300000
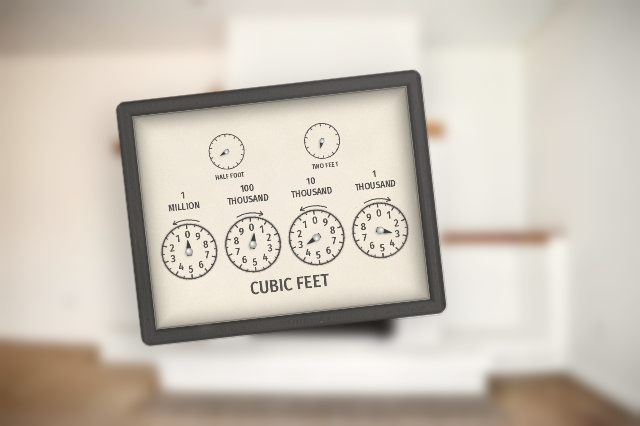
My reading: ft³ 3300
